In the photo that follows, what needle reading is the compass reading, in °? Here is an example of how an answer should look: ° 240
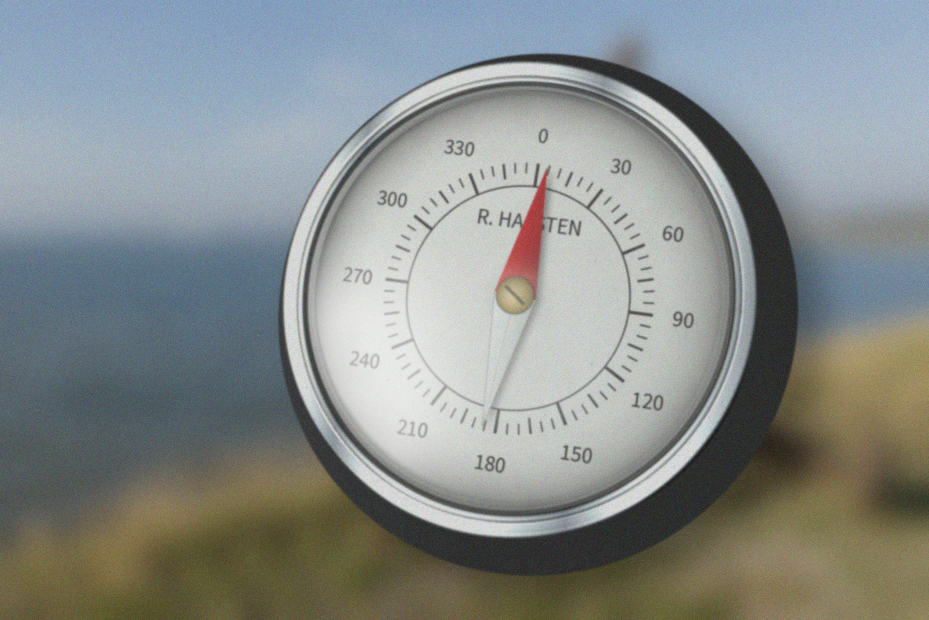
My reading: ° 5
